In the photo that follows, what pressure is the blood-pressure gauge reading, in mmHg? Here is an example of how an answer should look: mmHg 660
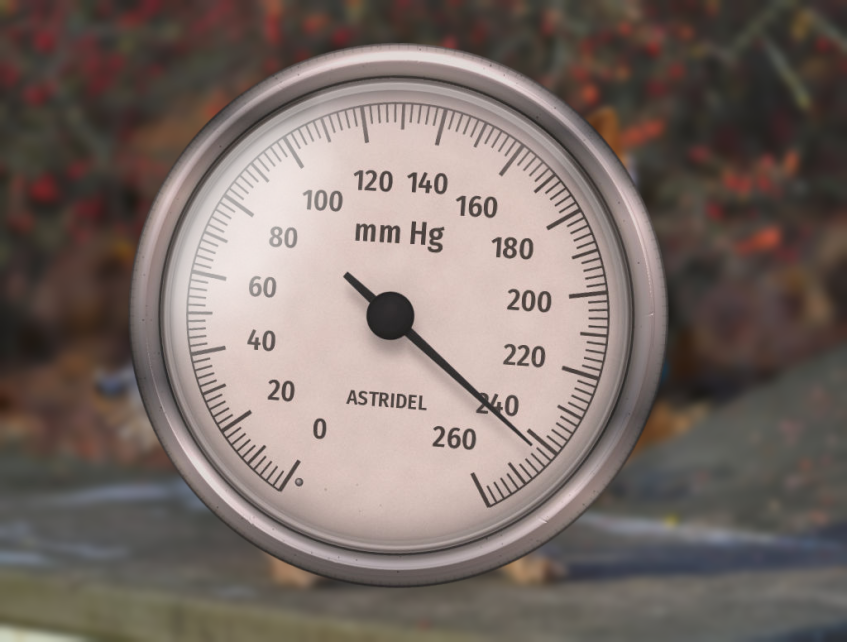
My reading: mmHg 242
